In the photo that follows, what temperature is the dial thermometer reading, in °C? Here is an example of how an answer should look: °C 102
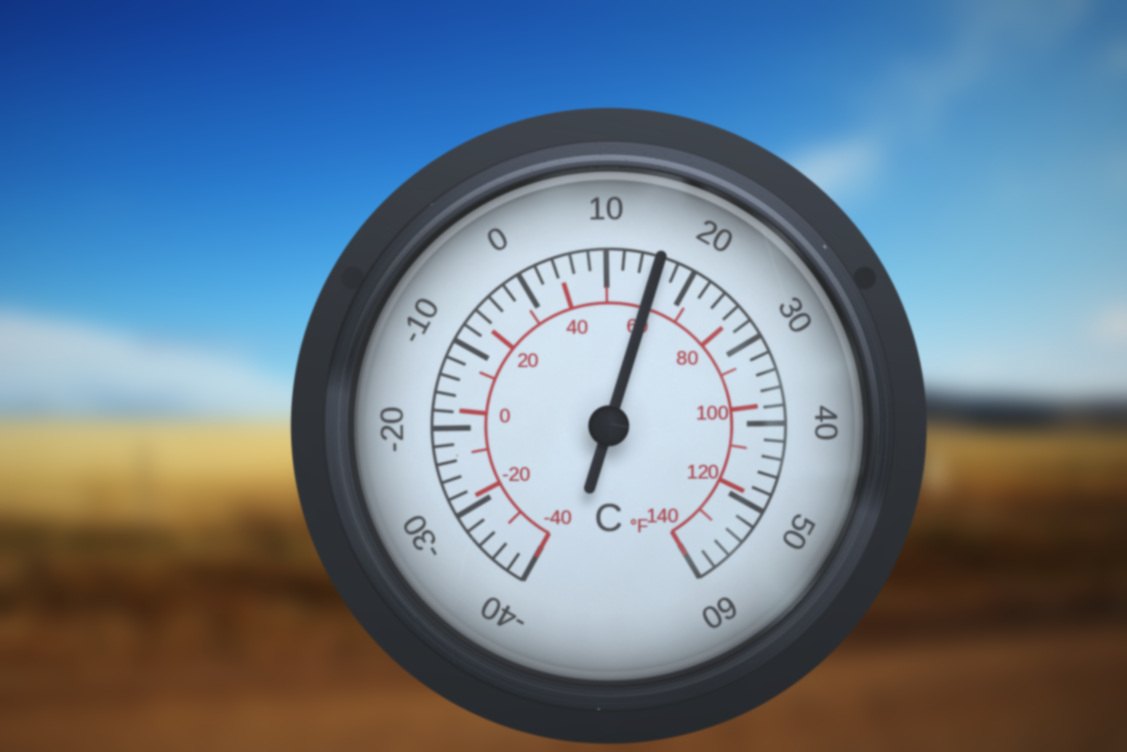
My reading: °C 16
